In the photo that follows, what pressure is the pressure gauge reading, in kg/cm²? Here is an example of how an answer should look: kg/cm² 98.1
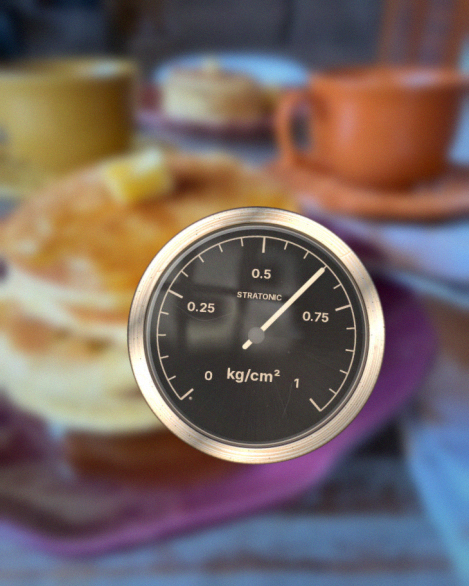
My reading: kg/cm² 0.65
